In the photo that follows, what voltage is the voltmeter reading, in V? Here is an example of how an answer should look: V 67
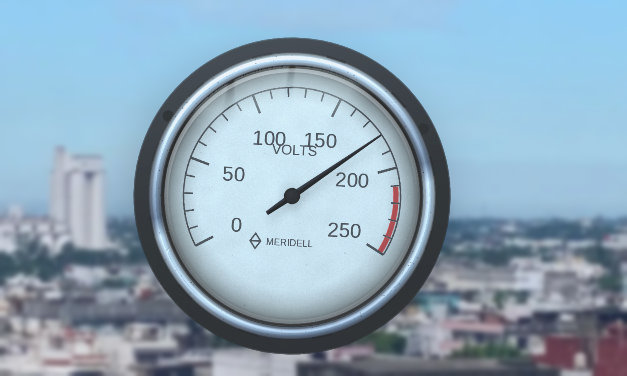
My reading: V 180
